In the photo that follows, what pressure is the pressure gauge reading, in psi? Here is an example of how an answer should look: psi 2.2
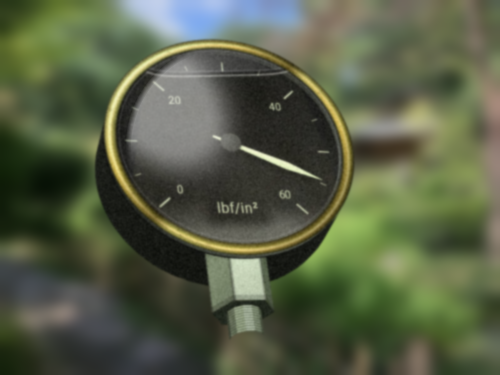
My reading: psi 55
